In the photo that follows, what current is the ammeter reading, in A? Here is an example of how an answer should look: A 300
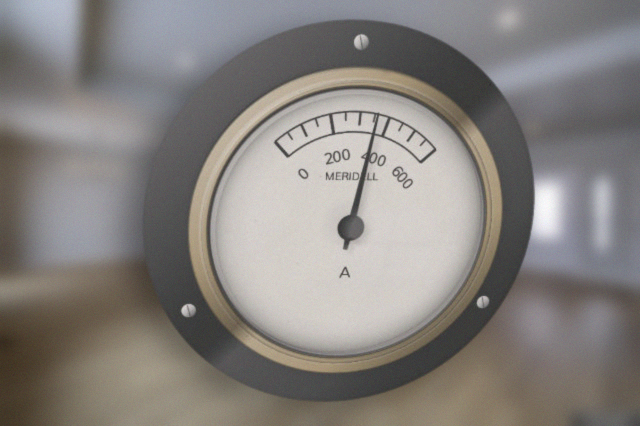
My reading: A 350
